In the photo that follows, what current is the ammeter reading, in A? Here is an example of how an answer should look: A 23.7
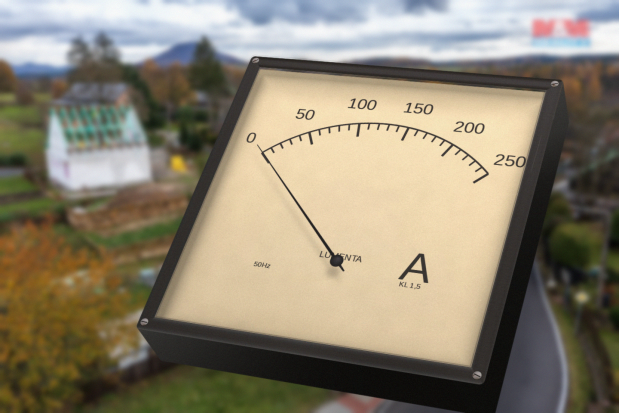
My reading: A 0
